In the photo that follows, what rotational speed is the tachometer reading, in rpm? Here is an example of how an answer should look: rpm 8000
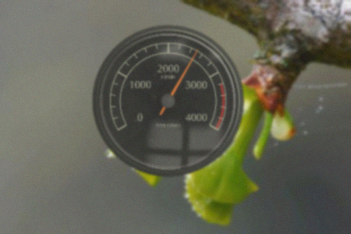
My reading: rpm 2500
